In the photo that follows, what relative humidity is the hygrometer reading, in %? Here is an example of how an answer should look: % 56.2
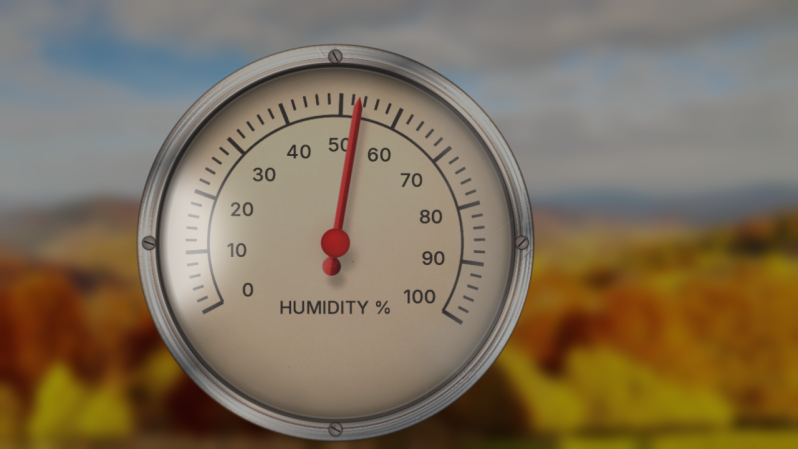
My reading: % 53
